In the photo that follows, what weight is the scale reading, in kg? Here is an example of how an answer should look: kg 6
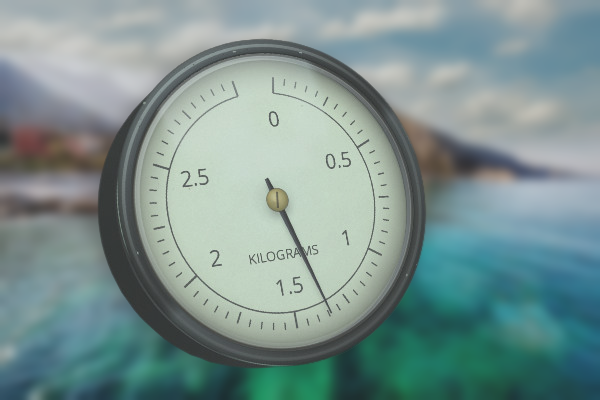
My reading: kg 1.35
